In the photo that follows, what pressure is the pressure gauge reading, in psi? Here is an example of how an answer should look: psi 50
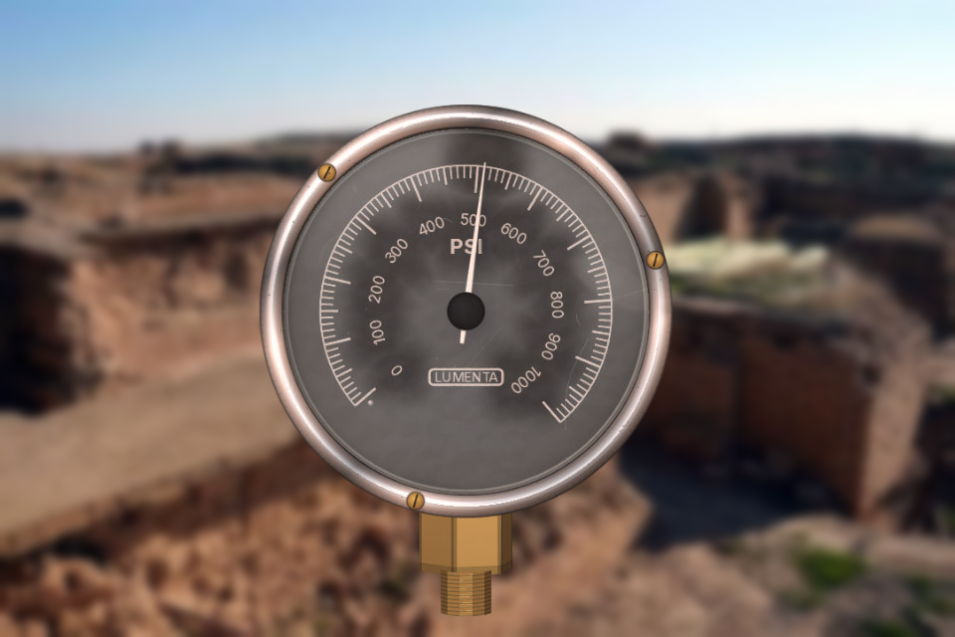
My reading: psi 510
